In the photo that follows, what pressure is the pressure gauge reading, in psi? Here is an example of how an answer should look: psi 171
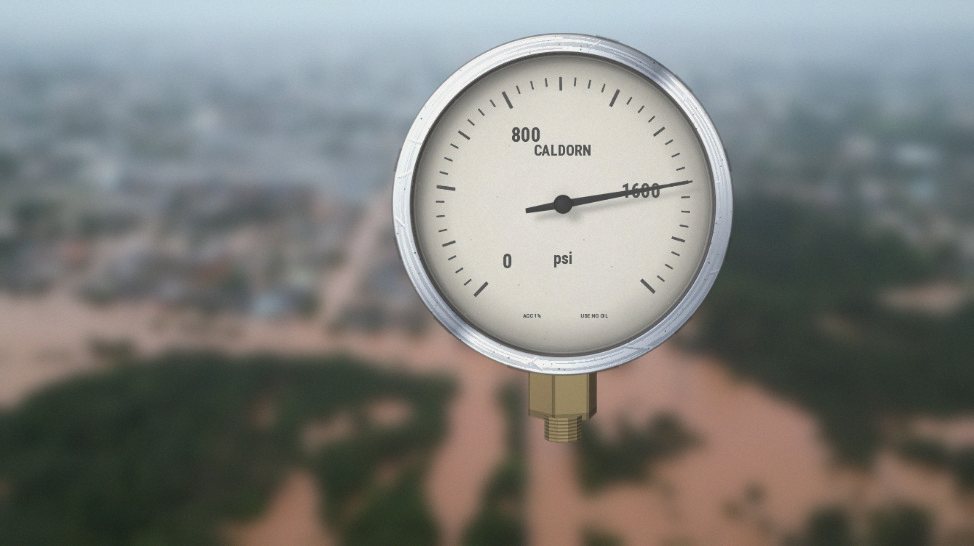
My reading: psi 1600
